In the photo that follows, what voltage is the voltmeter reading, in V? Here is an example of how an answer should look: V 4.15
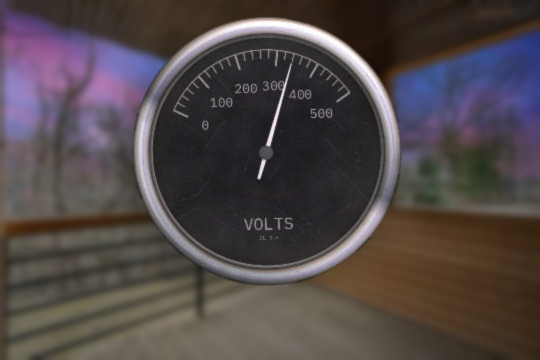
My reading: V 340
